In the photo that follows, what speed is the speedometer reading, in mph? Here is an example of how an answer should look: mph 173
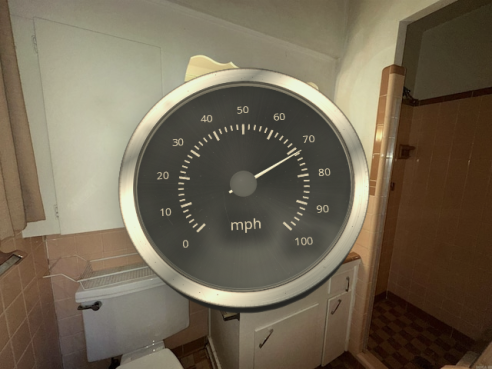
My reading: mph 72
